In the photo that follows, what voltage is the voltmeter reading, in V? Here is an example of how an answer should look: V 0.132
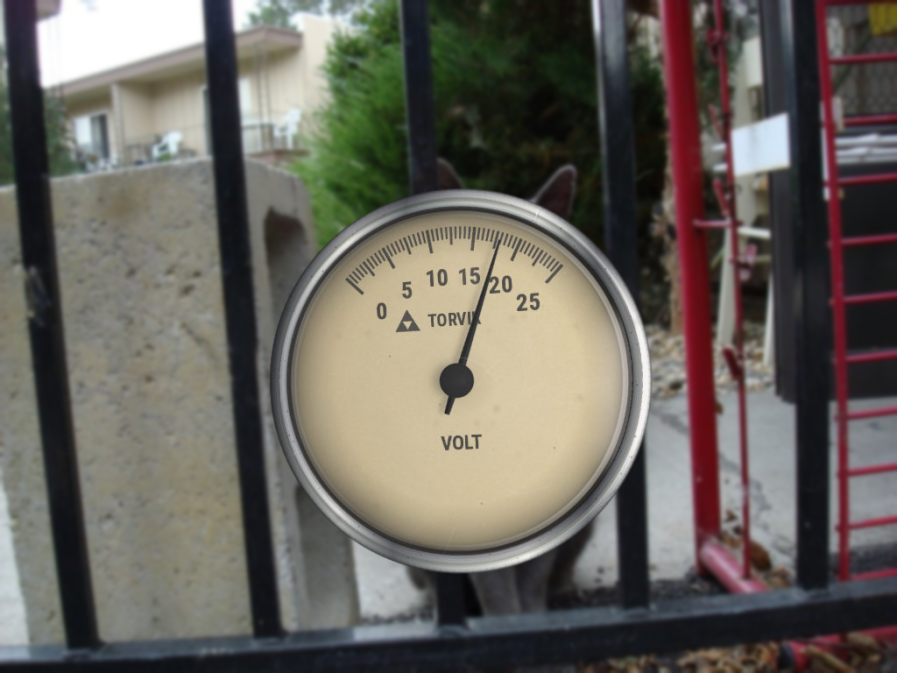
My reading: V 18
